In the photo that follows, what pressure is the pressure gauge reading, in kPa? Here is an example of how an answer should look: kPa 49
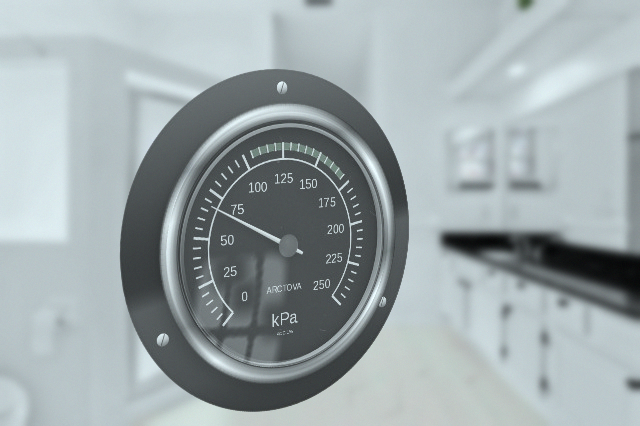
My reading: kPa 67.5
